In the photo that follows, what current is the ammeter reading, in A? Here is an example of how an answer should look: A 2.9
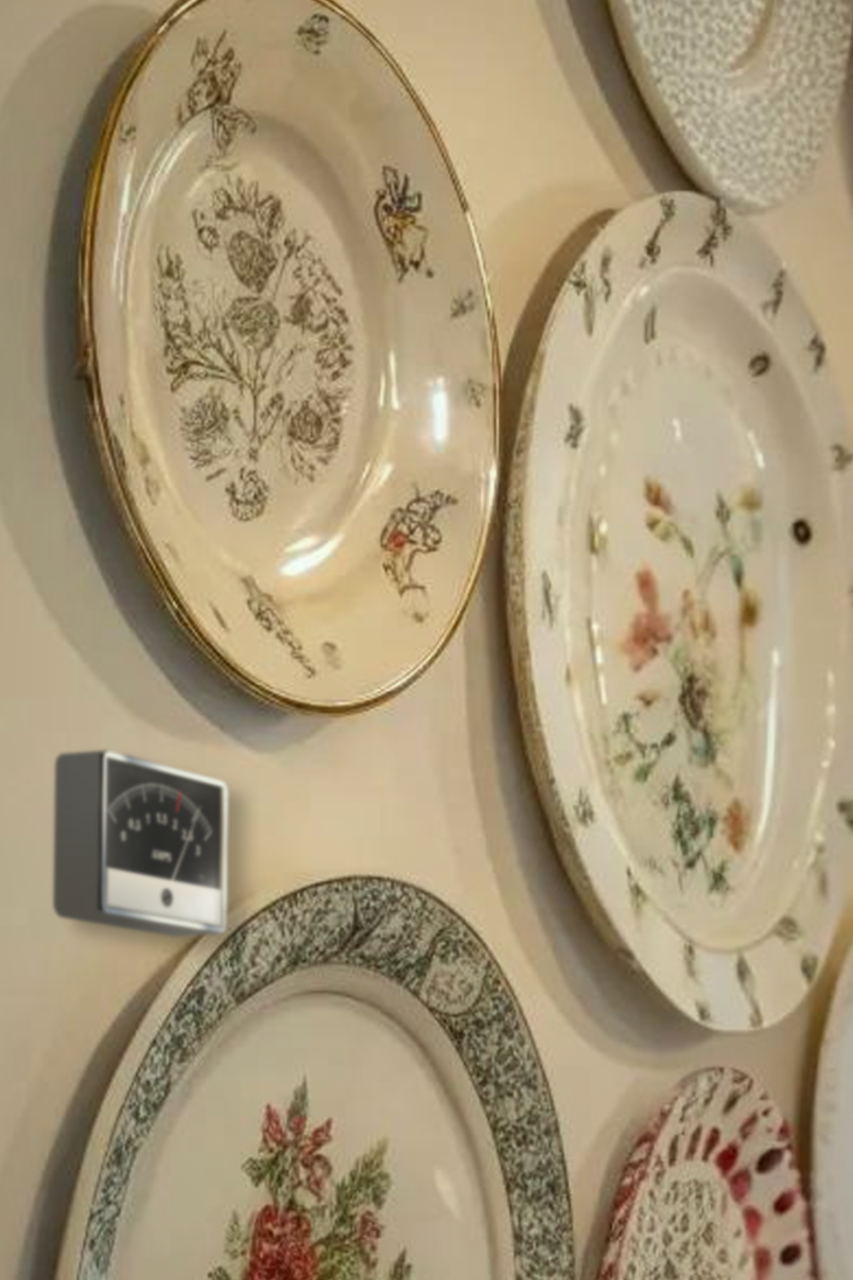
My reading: A 2.5
